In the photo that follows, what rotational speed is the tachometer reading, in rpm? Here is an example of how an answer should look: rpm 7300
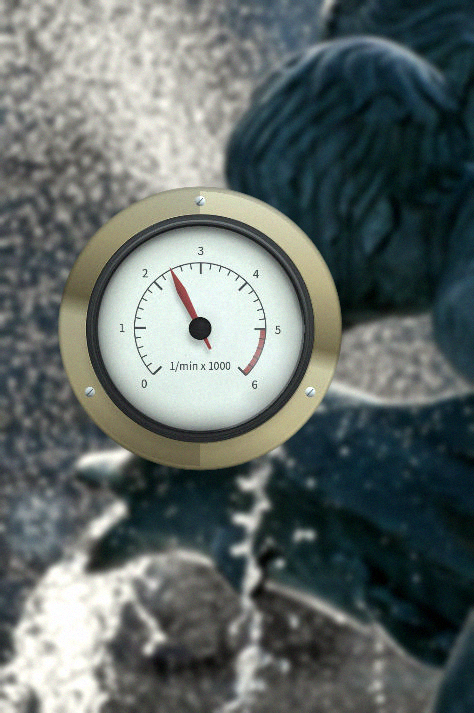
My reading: rpm 2400
